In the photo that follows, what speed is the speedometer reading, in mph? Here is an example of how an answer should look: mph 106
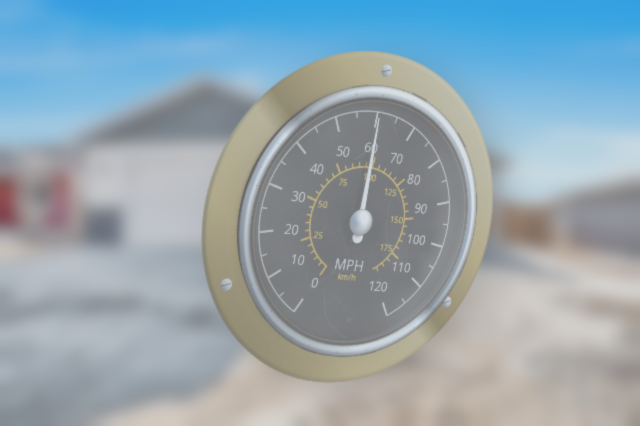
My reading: mph 60
